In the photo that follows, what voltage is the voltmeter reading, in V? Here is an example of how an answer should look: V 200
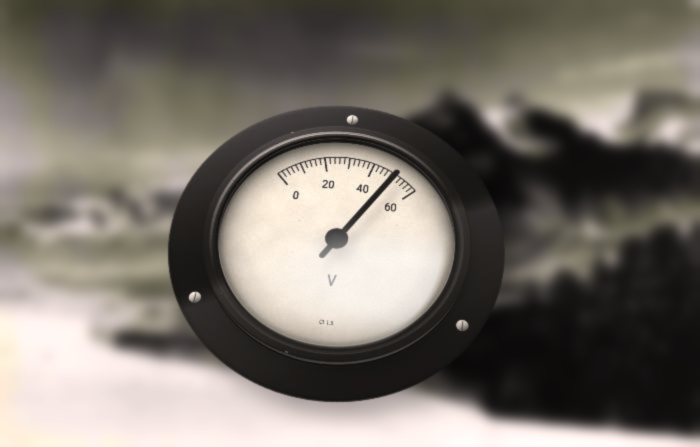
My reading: V 50
